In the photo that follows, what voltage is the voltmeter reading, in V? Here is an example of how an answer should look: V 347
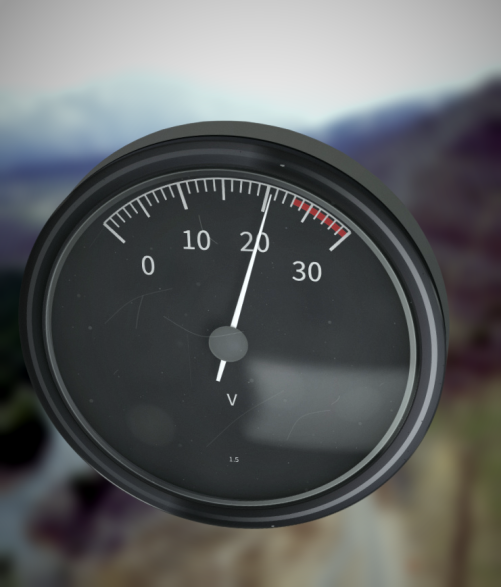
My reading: V 20.5
